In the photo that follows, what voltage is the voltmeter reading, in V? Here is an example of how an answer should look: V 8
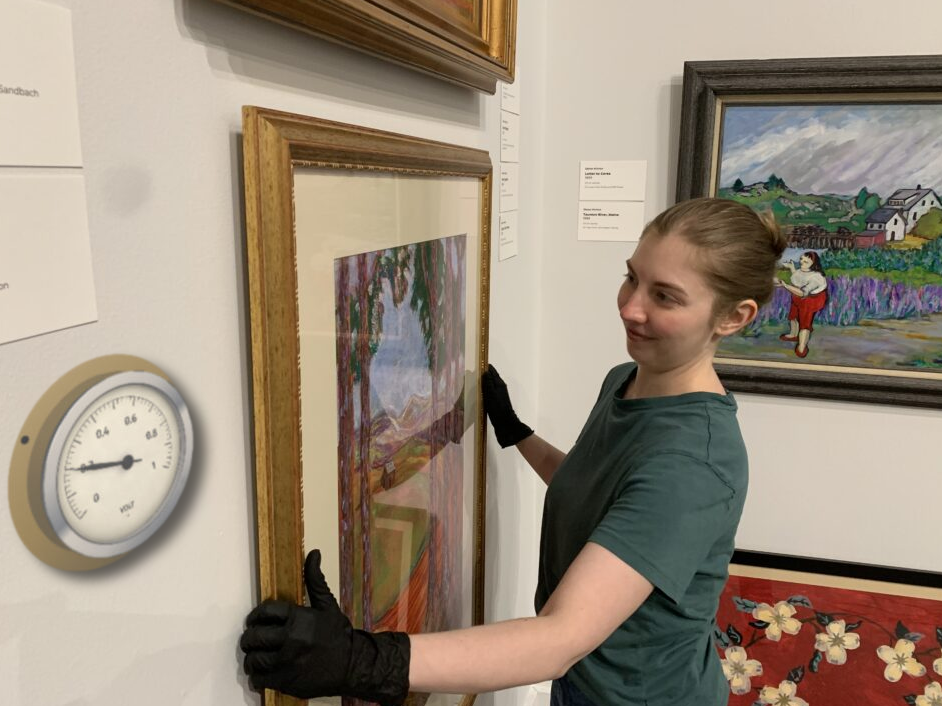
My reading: V 0.2
